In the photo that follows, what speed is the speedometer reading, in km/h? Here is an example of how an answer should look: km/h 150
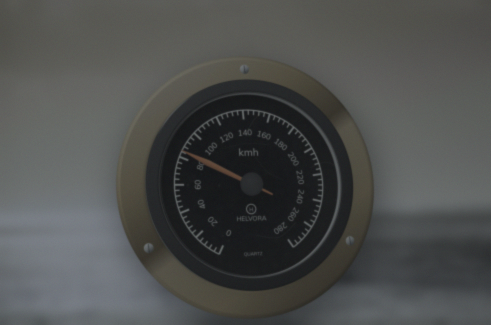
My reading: km/h 84
